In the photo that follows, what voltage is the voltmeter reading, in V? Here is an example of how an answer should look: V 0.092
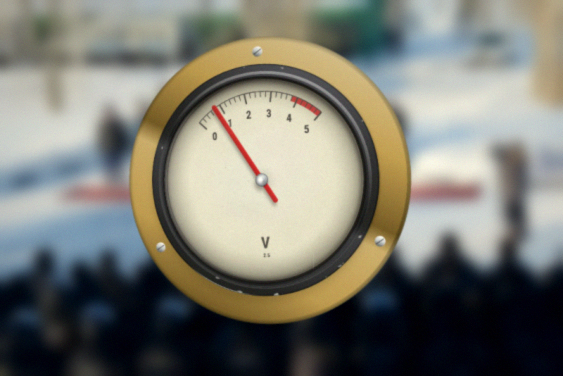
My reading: V 0.8
